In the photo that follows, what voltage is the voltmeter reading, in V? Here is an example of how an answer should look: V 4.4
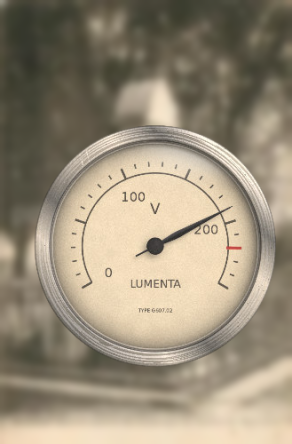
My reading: V 190
